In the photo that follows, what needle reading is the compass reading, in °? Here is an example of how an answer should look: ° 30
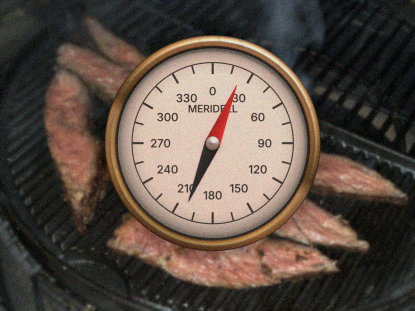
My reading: ° 22.5
